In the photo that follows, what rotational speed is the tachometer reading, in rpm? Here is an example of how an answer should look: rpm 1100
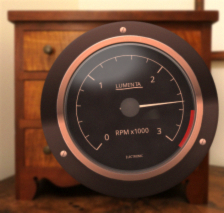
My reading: rpm 2500
